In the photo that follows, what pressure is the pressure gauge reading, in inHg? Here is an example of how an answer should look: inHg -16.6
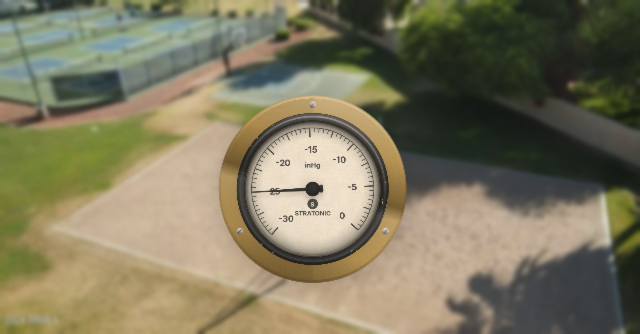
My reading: inHg -25
